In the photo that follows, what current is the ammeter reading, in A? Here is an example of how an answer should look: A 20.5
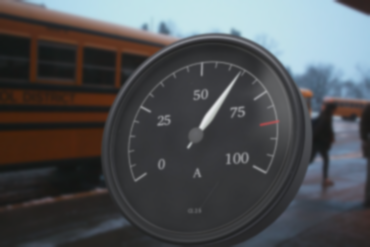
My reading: A 65
